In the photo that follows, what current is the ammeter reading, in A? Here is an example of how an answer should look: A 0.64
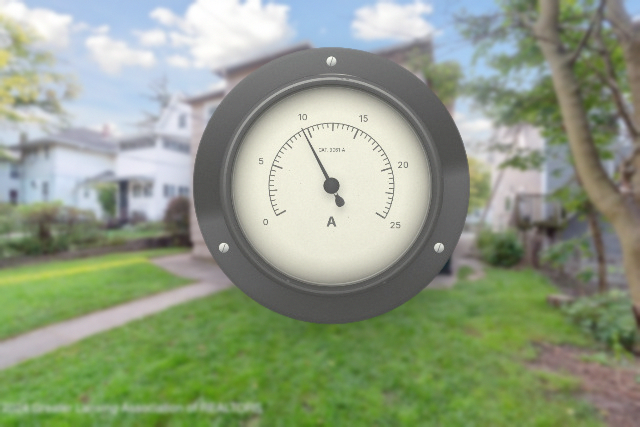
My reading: A 9.5
